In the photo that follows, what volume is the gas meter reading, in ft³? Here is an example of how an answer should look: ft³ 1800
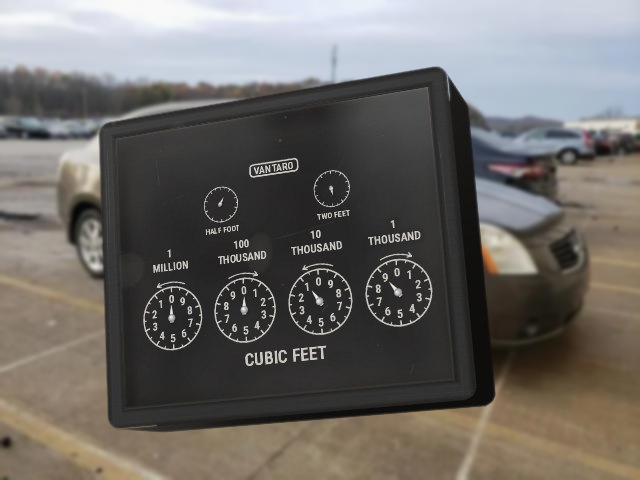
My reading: ft³ 900
